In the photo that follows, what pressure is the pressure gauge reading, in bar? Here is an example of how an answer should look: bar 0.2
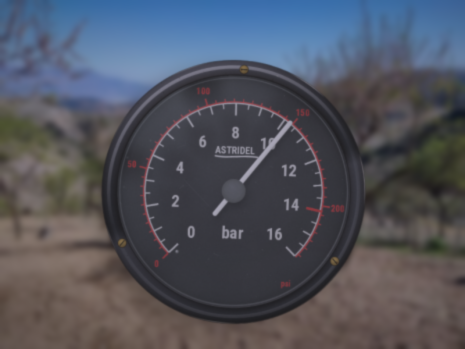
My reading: bar 10.25
